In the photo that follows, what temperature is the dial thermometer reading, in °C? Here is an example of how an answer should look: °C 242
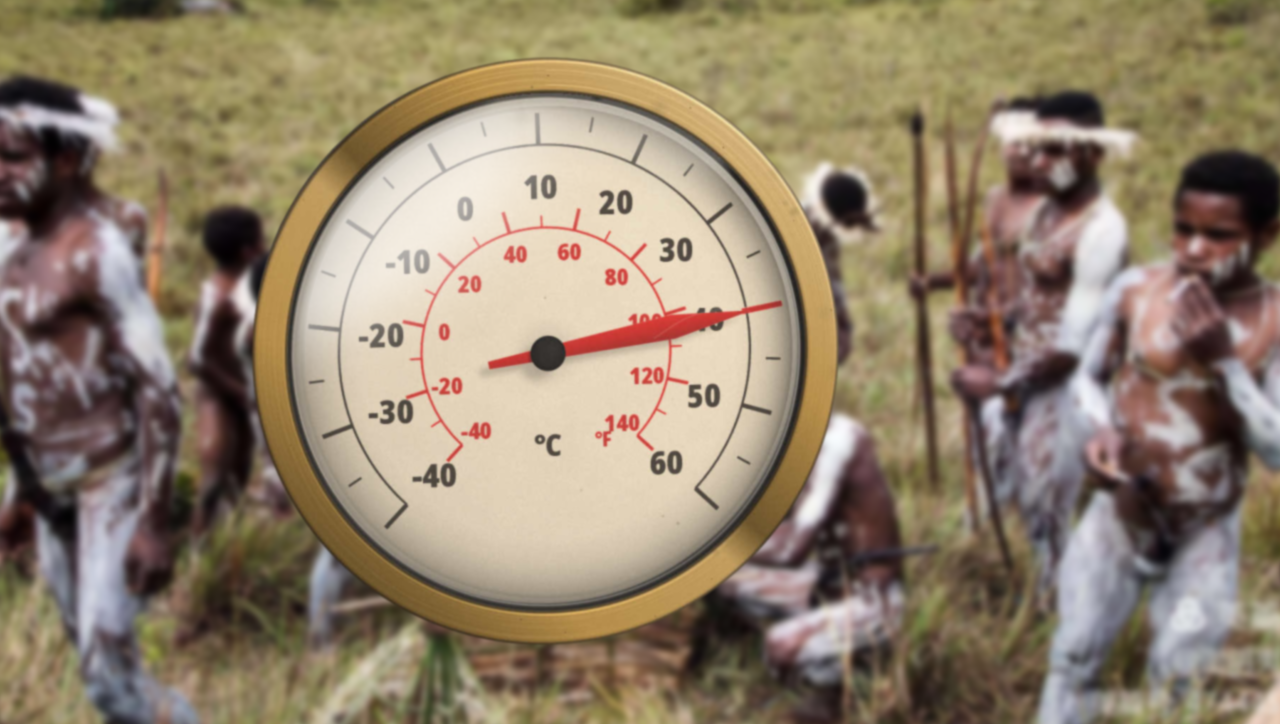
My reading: °C 40
